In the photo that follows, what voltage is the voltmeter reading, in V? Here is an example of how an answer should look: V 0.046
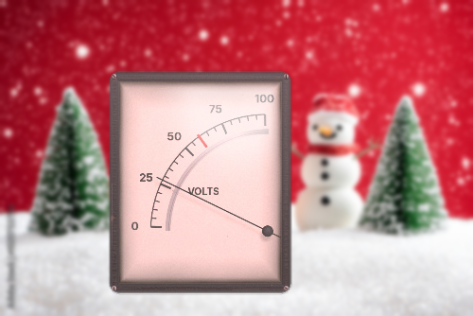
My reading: V 27.5
